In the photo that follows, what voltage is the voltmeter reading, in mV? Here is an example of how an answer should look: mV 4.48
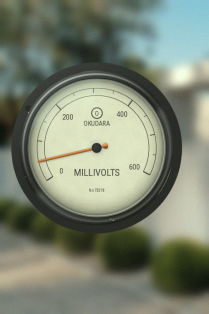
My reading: mV 50
